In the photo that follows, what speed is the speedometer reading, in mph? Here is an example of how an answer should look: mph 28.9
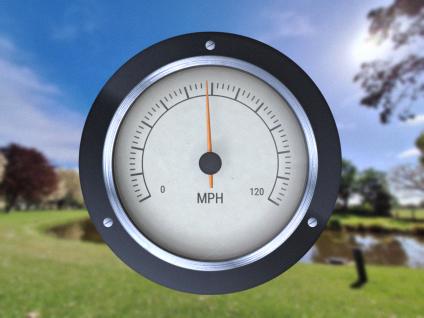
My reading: mph 58
